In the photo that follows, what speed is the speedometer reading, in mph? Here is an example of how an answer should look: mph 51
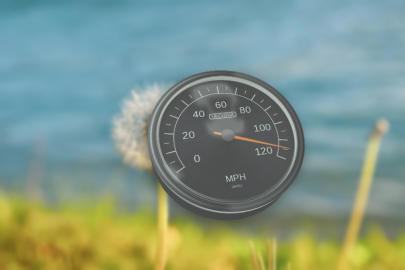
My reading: mph 115
